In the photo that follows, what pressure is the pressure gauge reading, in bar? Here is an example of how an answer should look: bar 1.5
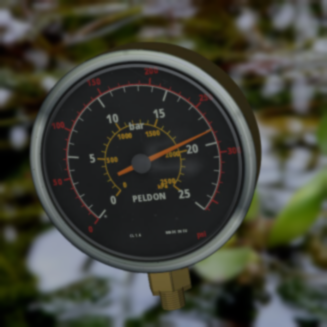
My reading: bar 19
